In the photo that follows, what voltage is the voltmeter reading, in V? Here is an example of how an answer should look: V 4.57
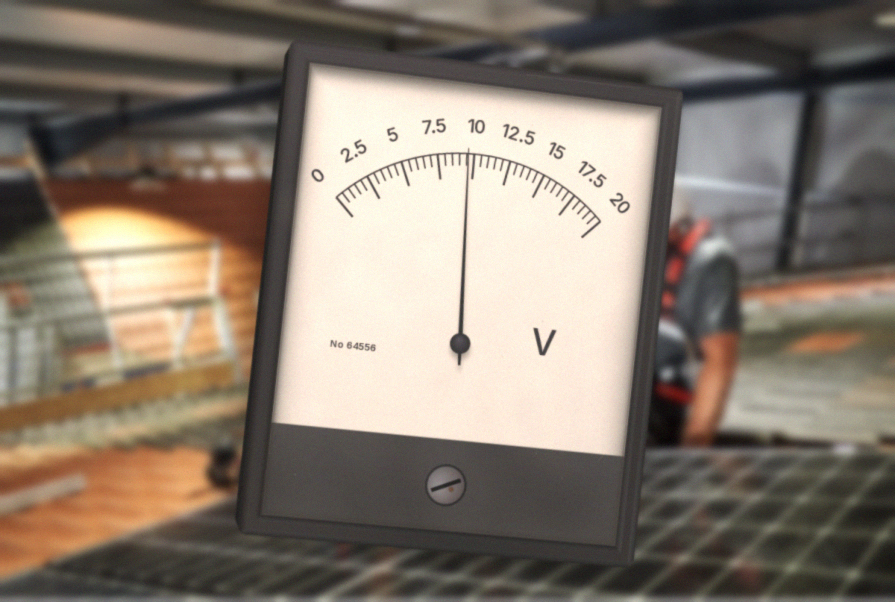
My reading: V 9.5
